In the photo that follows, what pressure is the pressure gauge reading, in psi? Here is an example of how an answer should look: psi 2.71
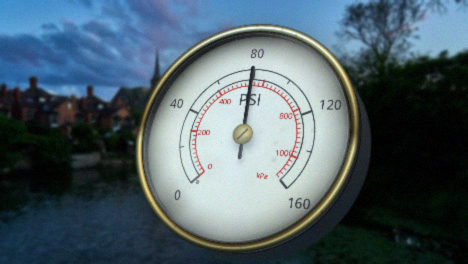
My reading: psi 80
